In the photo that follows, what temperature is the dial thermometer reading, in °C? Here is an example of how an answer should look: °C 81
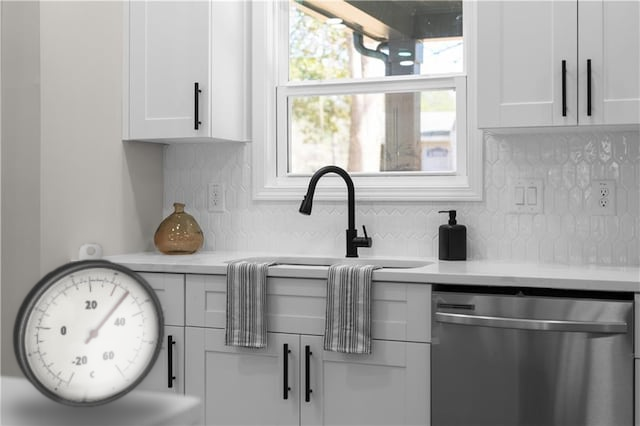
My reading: °C 32
